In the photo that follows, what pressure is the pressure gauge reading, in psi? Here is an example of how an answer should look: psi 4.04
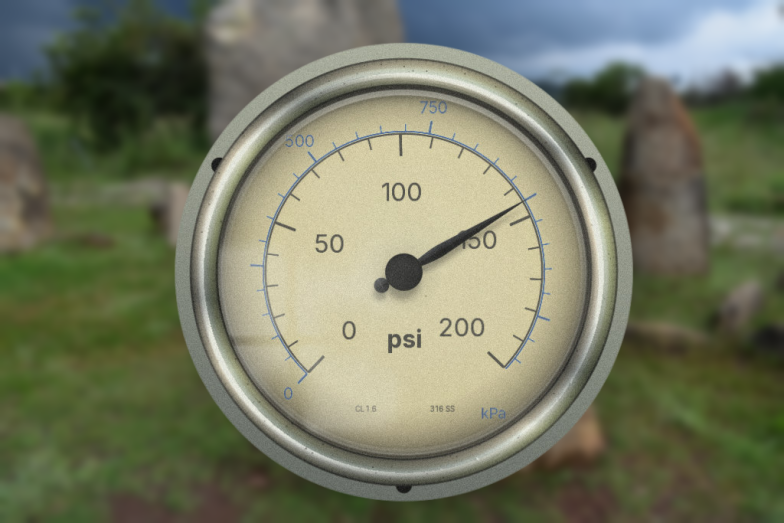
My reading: psi 145
